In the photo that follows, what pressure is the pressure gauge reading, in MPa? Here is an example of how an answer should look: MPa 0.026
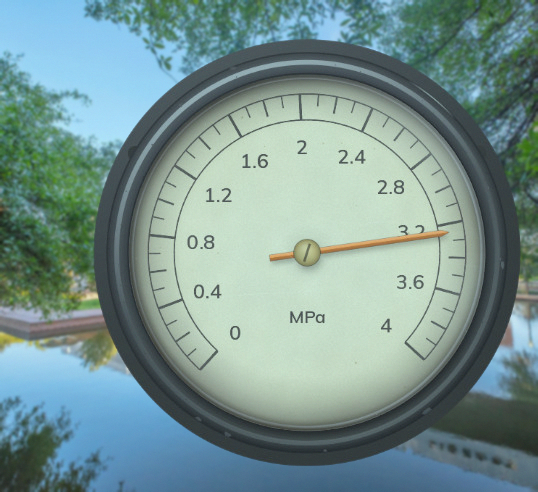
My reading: MPa 3.25
